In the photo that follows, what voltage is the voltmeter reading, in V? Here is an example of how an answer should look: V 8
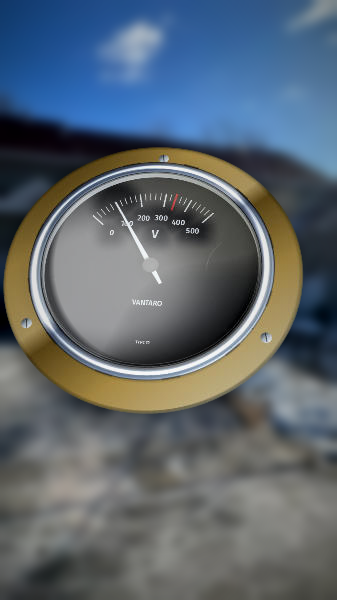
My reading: V 100
